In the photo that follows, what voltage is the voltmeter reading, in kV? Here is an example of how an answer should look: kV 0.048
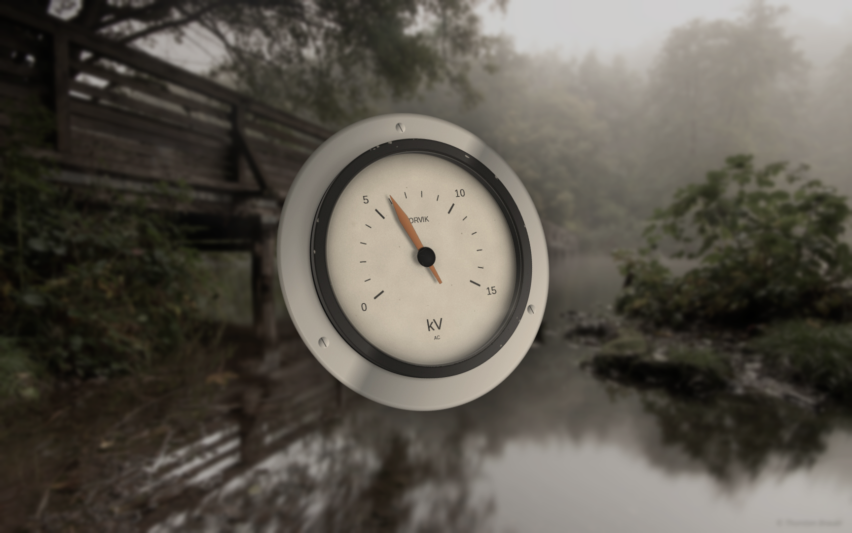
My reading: kV 6
